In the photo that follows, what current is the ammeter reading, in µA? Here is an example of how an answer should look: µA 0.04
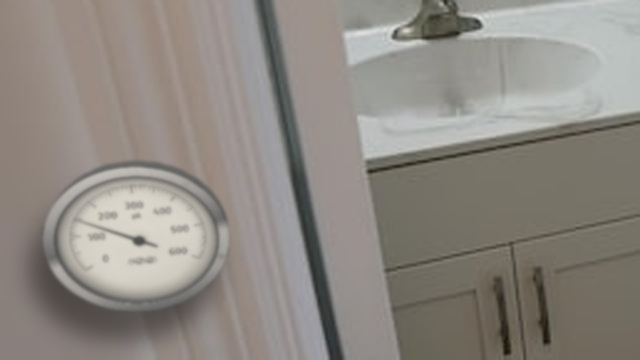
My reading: µA 150
